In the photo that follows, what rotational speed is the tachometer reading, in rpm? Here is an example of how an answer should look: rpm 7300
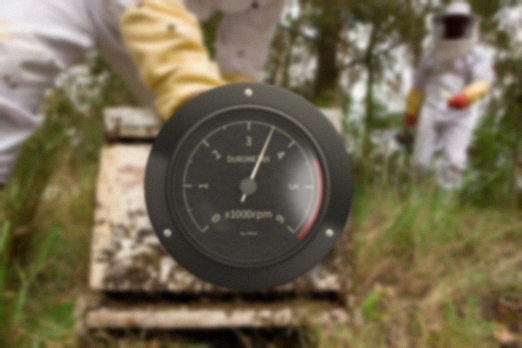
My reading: rpm 3500
